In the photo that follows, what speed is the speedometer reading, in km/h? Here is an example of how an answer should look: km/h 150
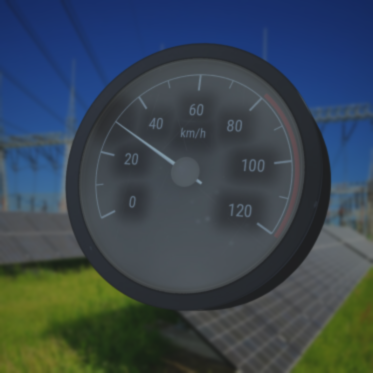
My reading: km/h 30
